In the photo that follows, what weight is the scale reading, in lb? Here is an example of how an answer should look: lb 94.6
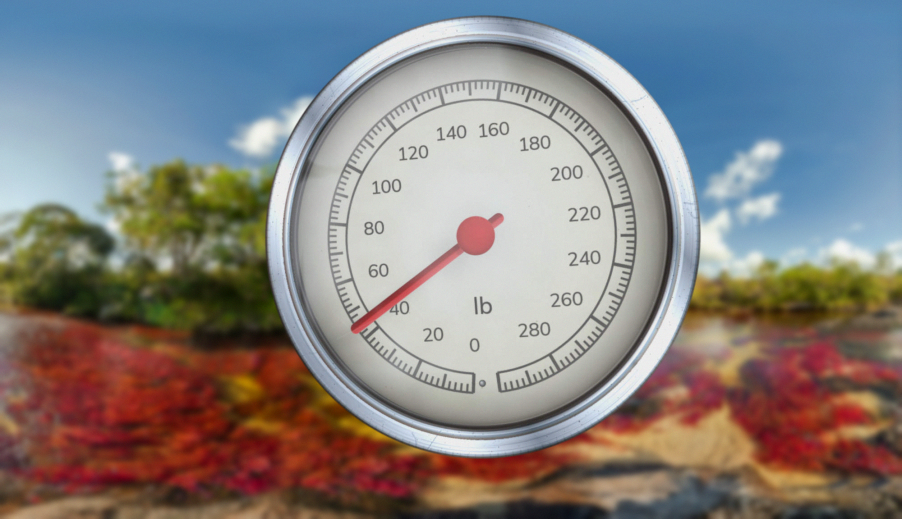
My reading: lb 44
